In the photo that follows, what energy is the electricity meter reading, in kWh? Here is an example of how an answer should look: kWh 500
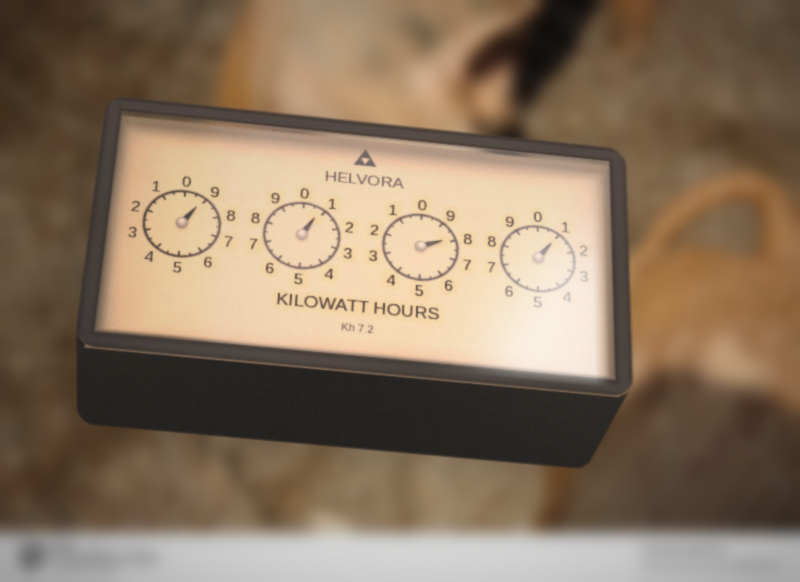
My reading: kWh 9081
